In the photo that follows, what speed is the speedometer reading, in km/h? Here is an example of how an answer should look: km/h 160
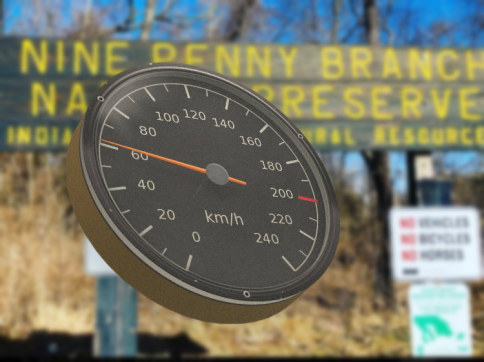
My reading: km/h 60
